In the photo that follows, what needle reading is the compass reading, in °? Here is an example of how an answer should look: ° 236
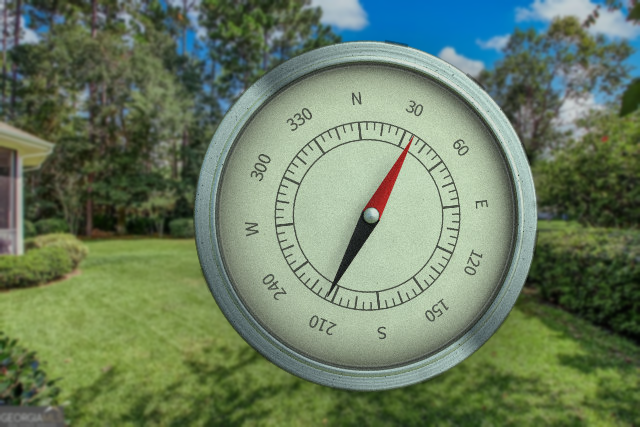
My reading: ° 35
